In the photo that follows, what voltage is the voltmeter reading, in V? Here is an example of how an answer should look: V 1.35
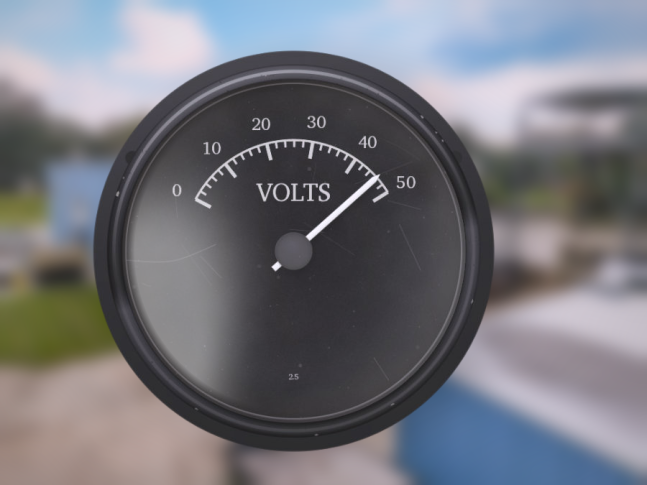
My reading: V 46
